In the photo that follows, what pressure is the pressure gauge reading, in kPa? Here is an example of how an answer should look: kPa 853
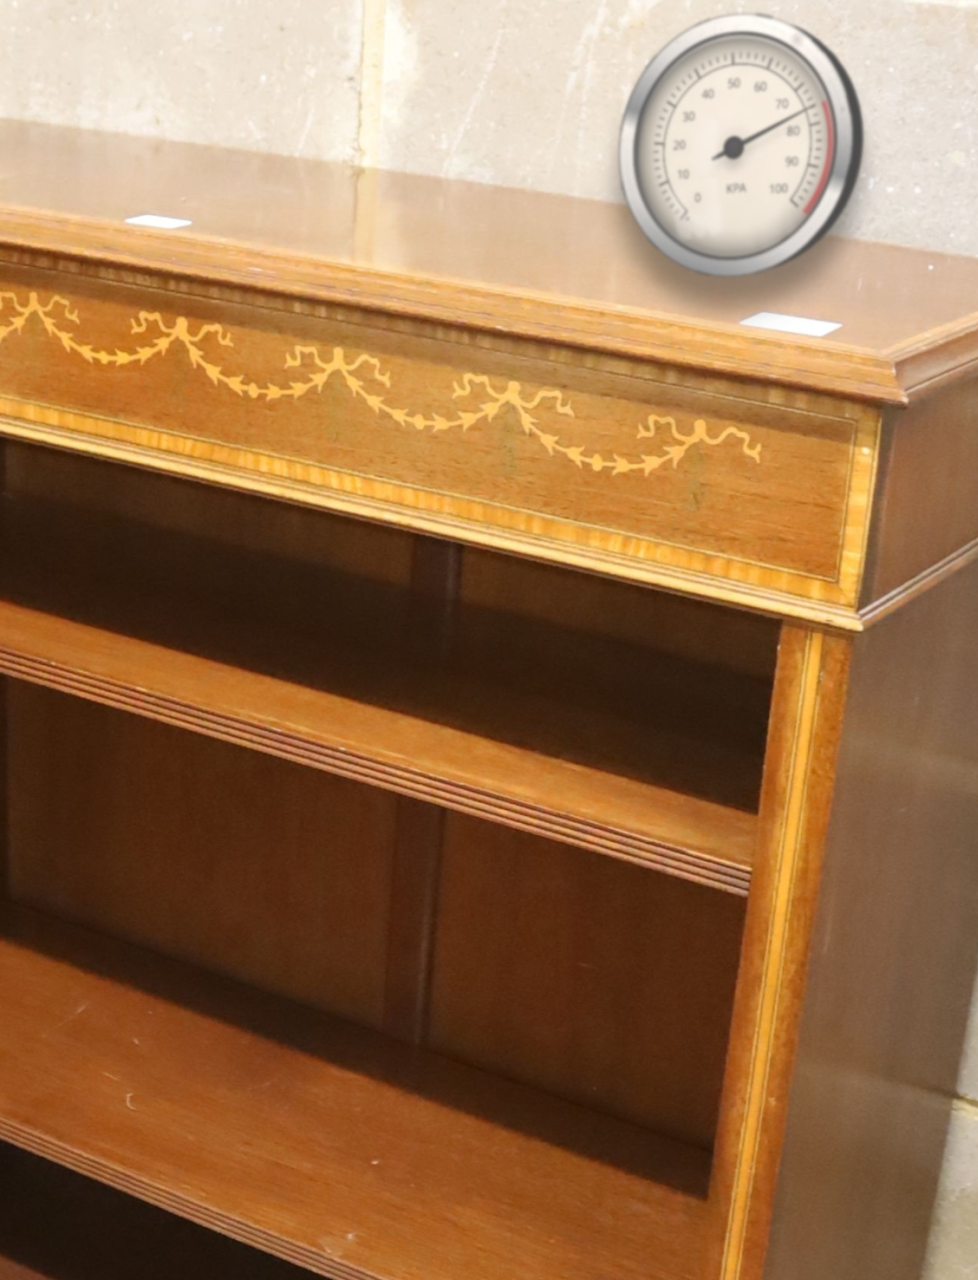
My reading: kPa 76
